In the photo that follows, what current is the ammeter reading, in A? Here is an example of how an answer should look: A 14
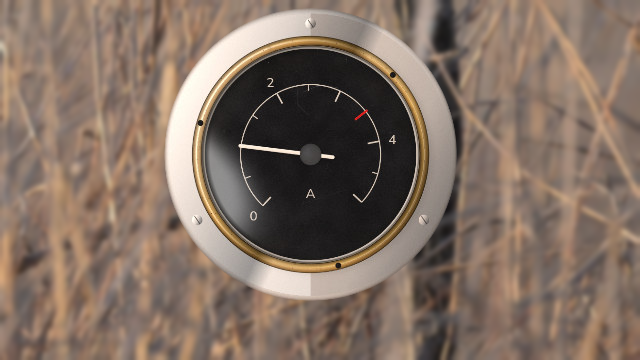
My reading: A 1
